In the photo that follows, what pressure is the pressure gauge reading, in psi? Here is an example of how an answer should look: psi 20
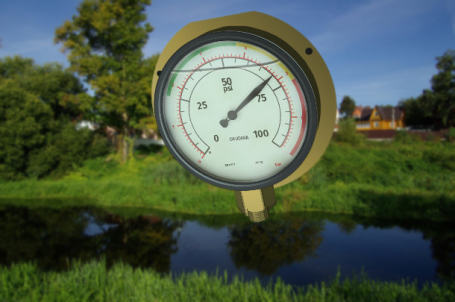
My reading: psi 70
